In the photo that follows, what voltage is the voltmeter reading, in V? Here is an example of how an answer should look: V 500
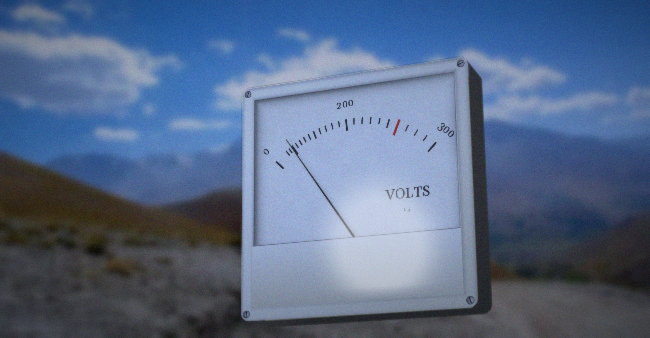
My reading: V 100
